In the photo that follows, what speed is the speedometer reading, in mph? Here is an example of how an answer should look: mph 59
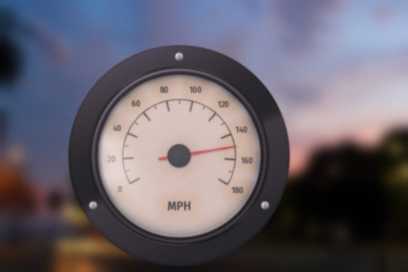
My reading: mph 150
